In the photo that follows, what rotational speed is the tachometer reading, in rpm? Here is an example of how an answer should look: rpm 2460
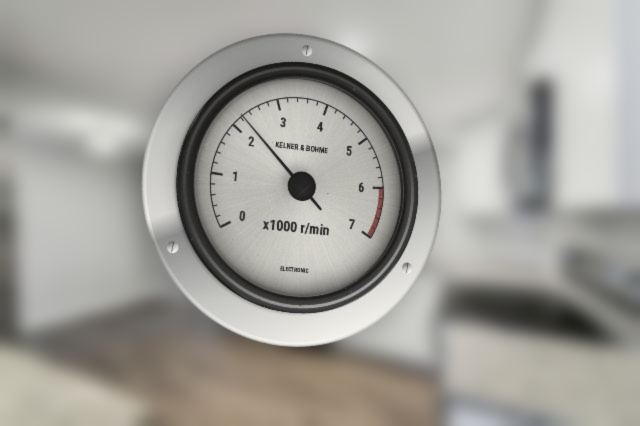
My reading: rpm 2200
